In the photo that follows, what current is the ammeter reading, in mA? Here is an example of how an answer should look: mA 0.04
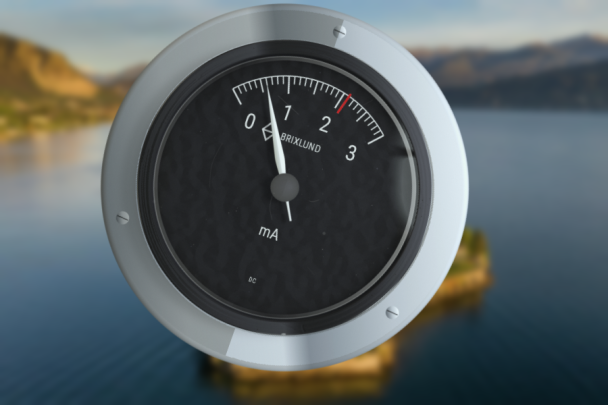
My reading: mA 0.6
